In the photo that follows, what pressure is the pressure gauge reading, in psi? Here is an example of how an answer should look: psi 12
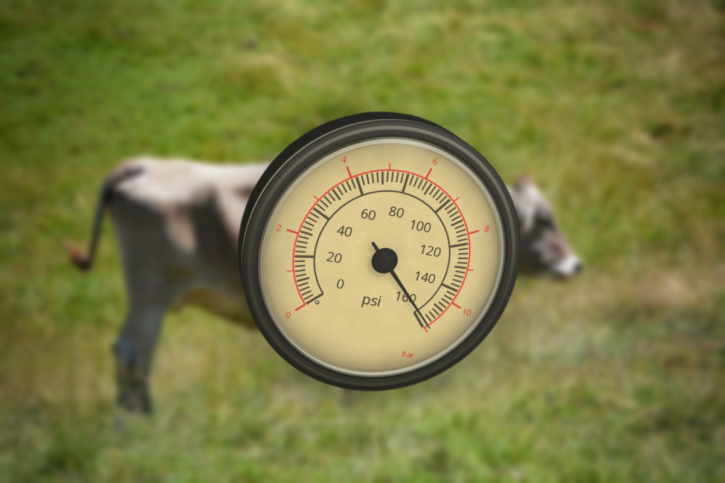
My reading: psi 158
